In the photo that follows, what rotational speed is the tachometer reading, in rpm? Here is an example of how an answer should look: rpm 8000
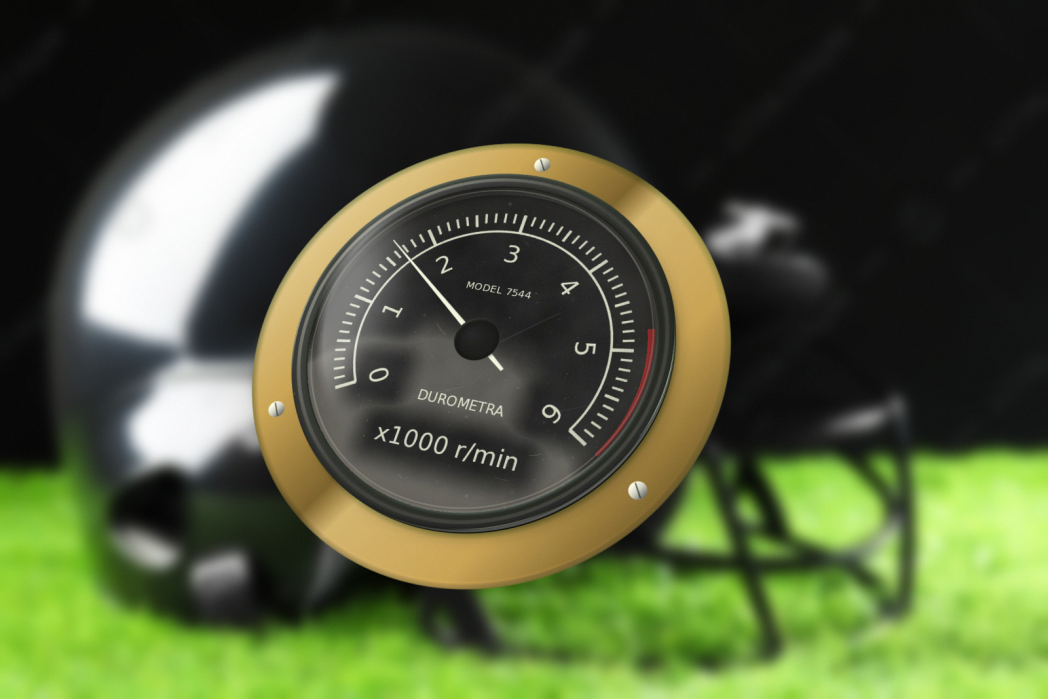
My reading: rpm 1650
